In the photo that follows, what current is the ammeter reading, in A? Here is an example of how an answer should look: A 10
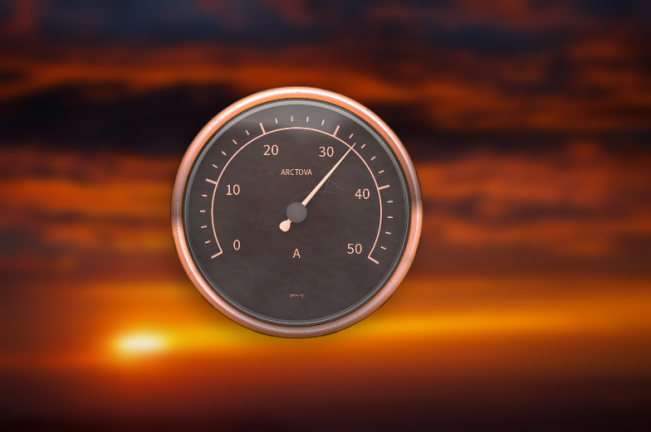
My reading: A 33
